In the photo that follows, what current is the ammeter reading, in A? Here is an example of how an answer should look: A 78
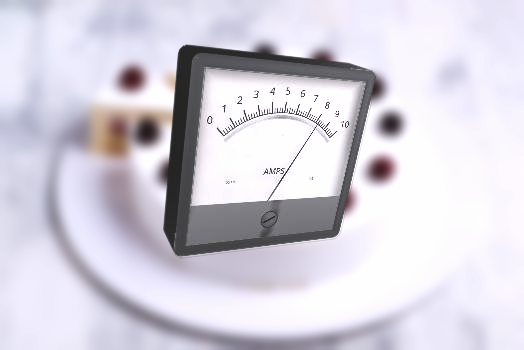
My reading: A 8
